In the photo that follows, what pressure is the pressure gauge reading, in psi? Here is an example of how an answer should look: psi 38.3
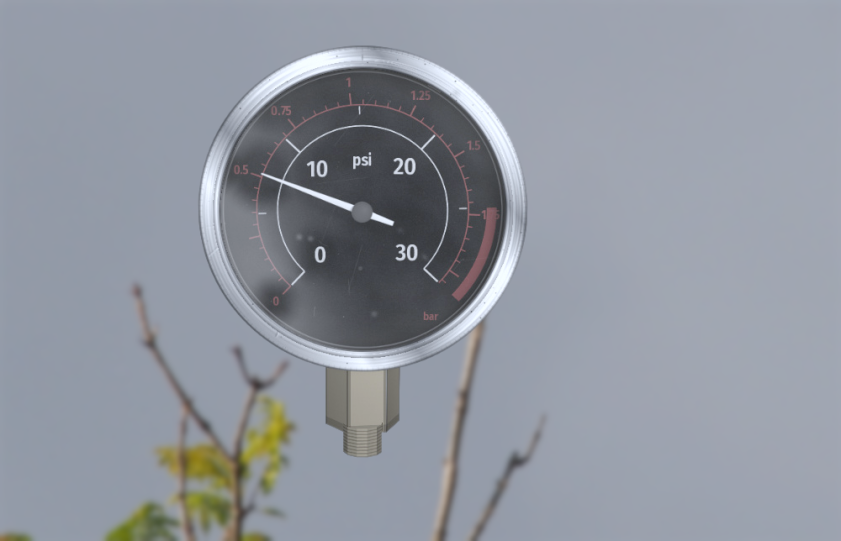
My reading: psi 7.5
